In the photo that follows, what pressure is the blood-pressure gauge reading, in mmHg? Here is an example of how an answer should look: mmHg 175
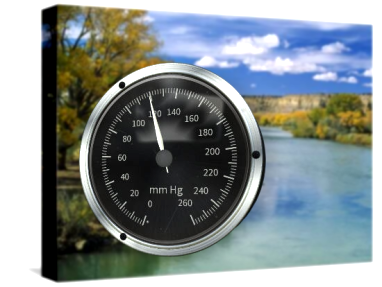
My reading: mmHg 120
